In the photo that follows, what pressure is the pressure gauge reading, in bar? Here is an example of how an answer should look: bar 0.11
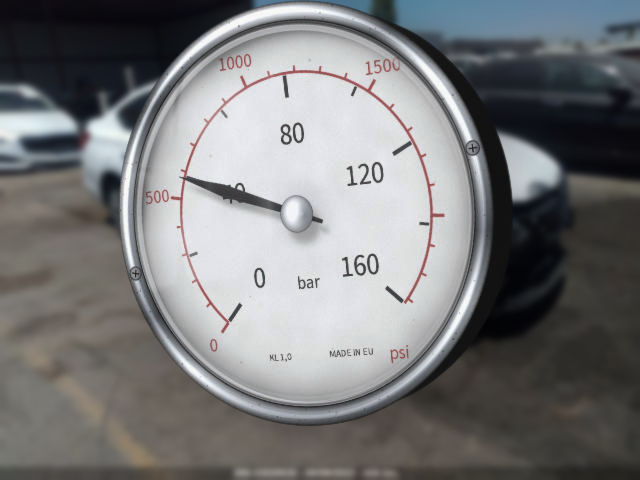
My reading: bar 40
